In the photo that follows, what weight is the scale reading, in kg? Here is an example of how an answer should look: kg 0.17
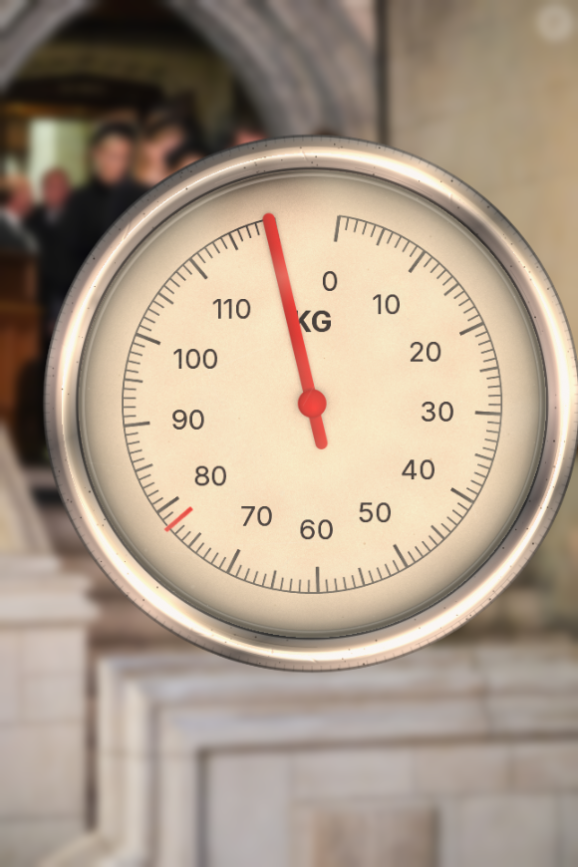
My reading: kg 119.5
